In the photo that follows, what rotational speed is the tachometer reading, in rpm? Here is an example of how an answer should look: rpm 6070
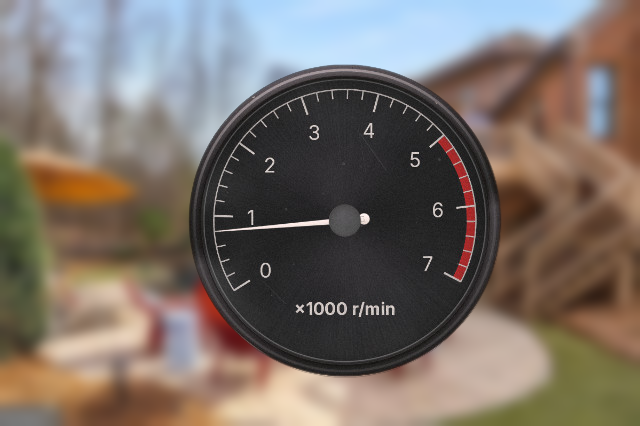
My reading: rpm 800
